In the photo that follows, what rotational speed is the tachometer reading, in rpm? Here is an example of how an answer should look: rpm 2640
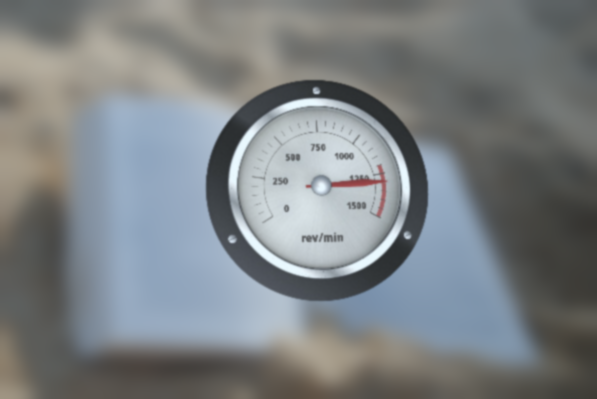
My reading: rpm 1300
